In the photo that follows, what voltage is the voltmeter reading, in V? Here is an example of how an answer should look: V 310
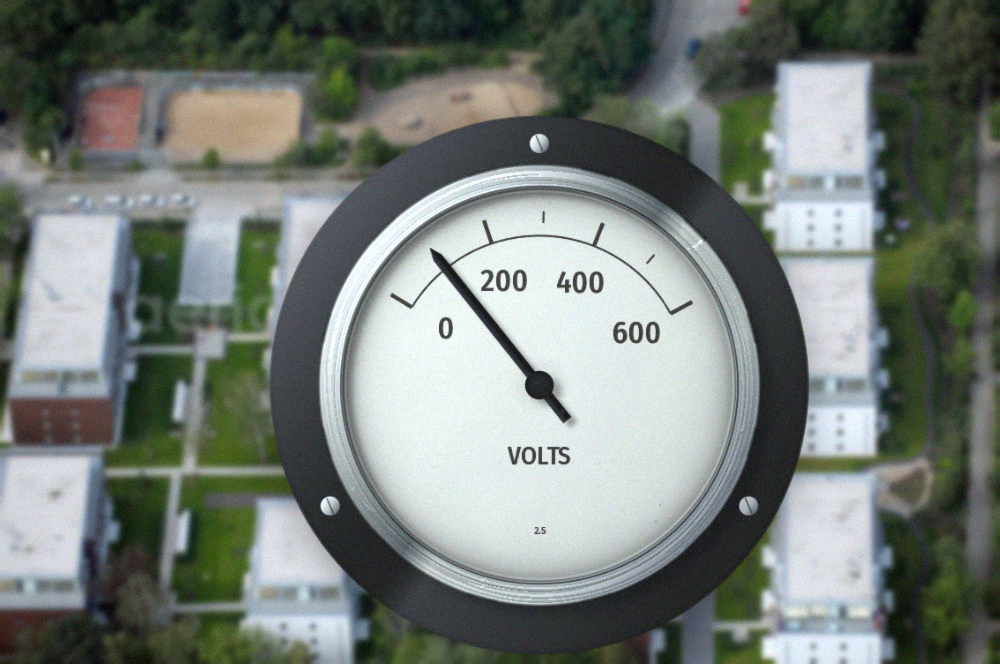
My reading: V 100
